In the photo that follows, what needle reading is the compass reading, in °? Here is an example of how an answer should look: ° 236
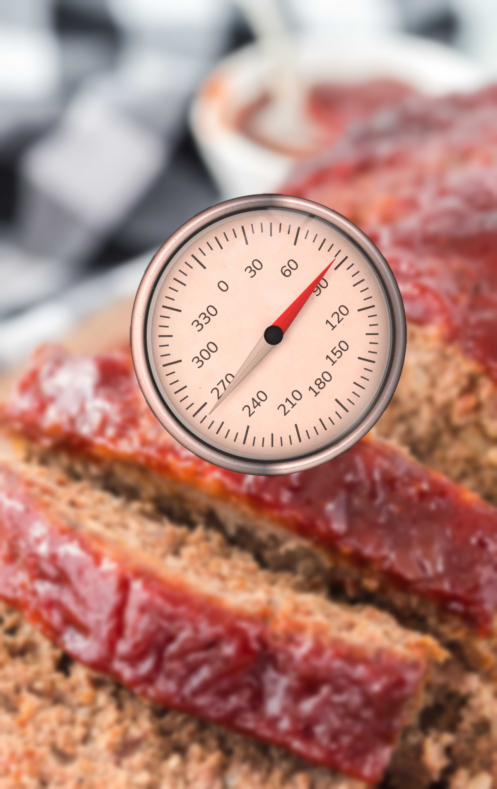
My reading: ° 85
